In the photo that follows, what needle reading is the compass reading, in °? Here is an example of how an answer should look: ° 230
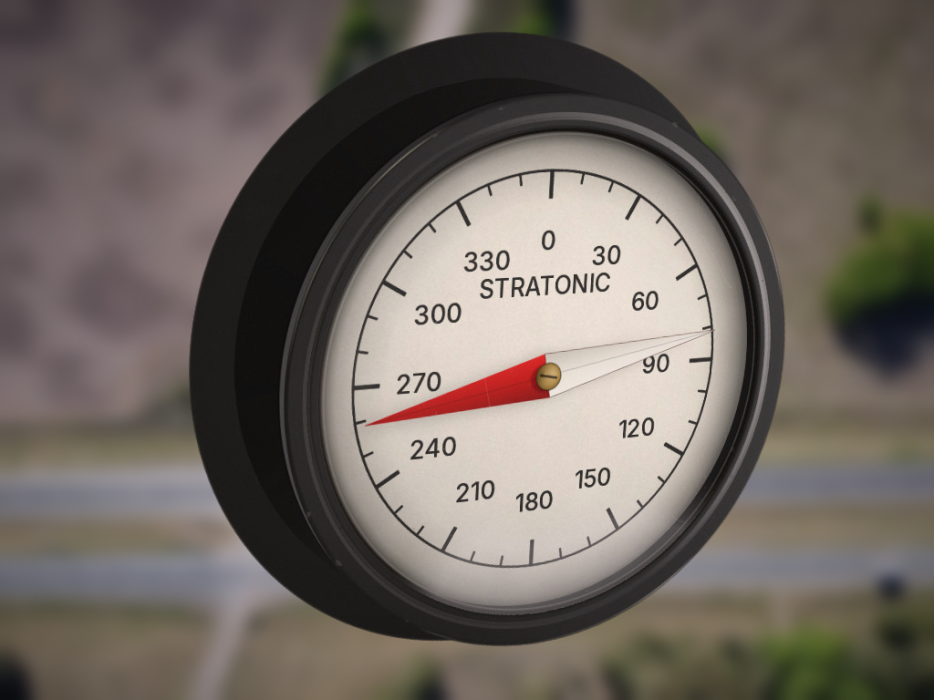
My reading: ° 260
